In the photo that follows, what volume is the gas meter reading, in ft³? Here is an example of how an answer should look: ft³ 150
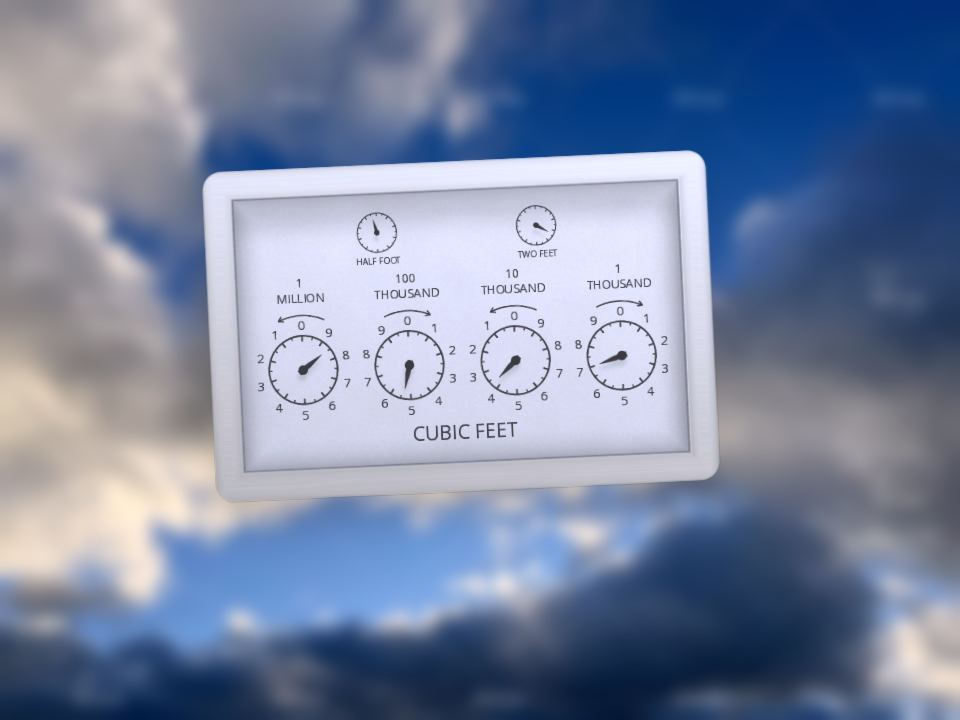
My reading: ft³ 853700
